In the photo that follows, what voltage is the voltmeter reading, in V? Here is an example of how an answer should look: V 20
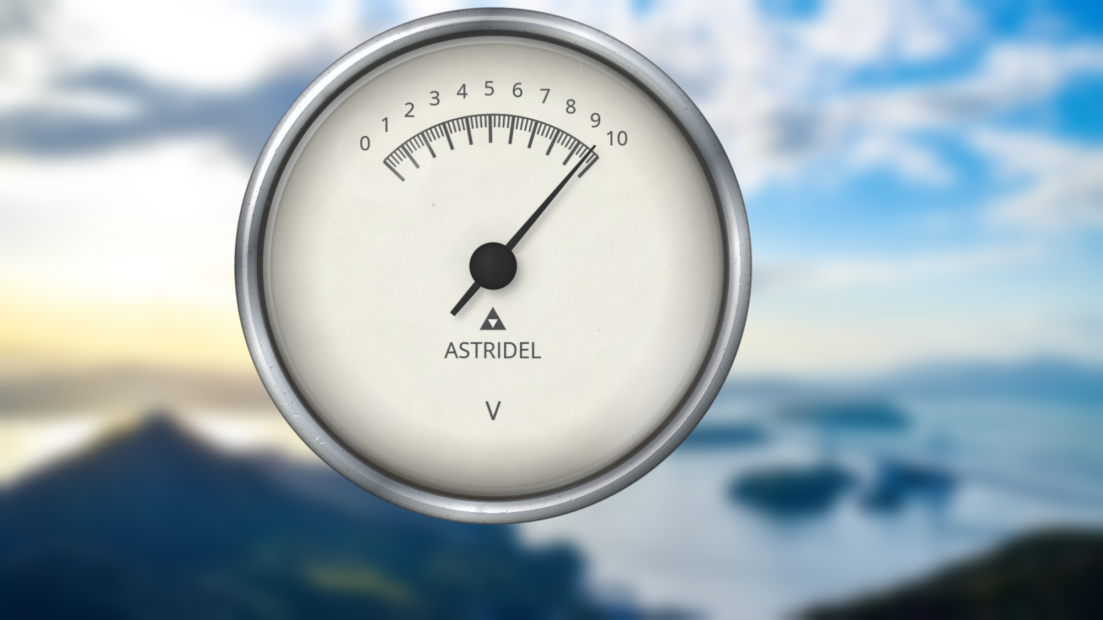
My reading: V 9.6
